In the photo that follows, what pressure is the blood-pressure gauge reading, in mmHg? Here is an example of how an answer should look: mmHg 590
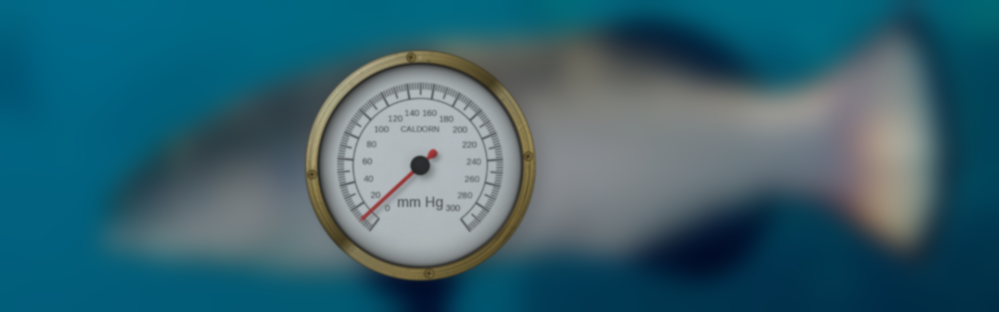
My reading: mmHg 10
